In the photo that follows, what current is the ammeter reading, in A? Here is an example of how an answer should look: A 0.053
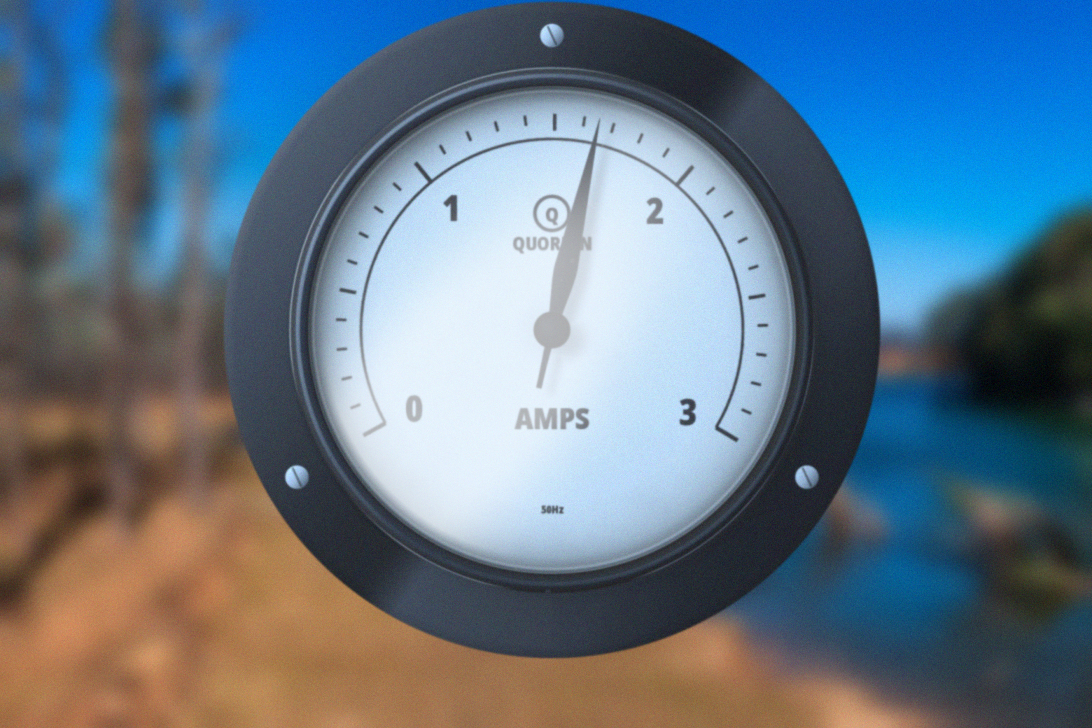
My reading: A 1.65
